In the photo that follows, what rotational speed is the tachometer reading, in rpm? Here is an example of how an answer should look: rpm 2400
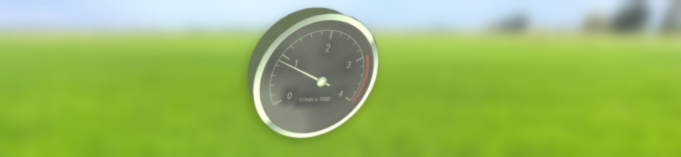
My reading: rpm 900
